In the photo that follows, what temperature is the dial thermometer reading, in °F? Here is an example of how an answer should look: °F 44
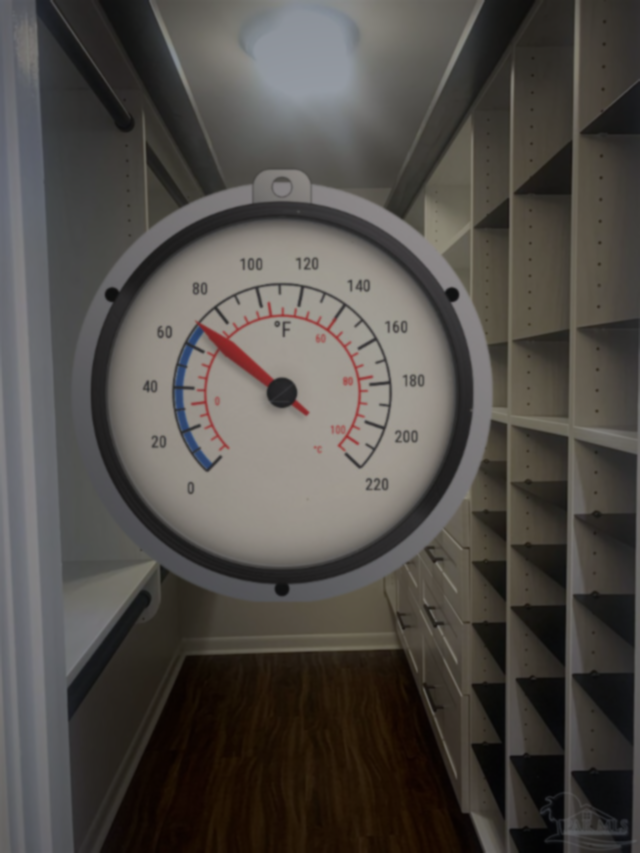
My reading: °F 70
